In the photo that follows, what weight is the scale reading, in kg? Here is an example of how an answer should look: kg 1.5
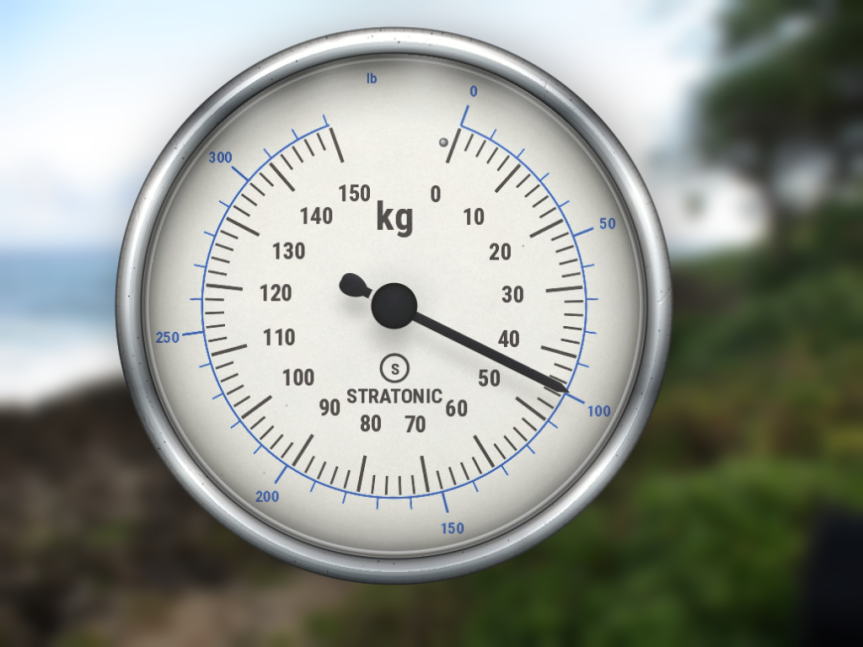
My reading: kg 45
